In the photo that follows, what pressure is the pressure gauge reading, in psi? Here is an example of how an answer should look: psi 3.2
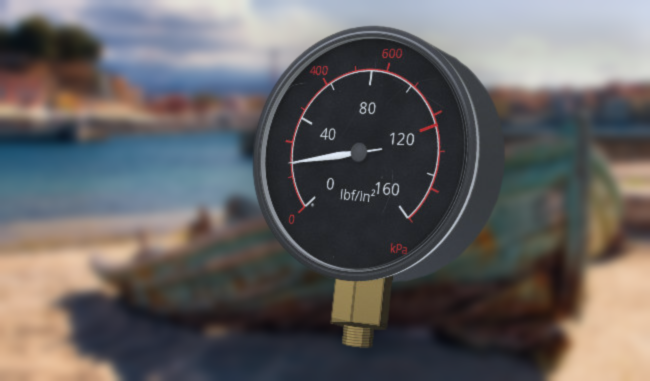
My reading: psi 20
